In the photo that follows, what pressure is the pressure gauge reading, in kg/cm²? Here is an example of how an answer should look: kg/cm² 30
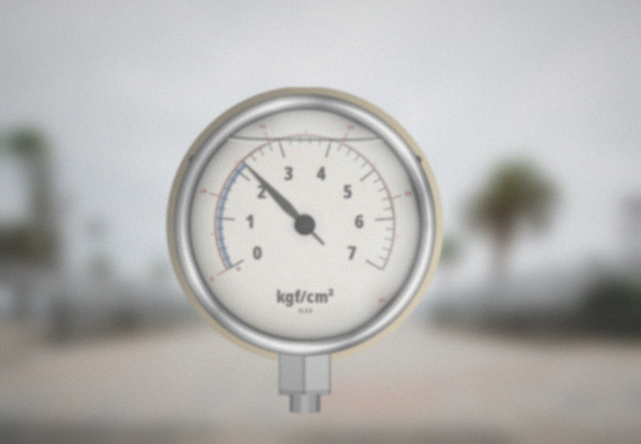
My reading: kg/cm² 2.2
